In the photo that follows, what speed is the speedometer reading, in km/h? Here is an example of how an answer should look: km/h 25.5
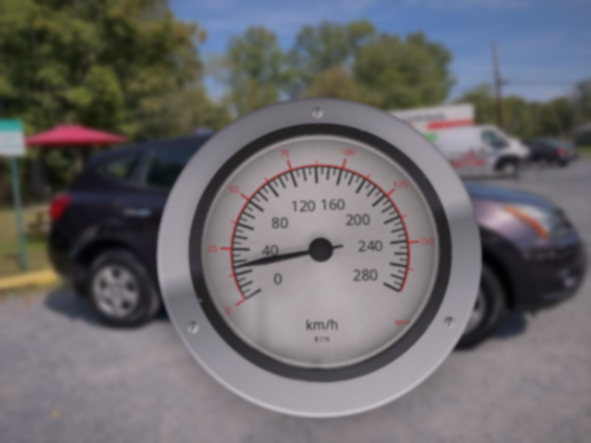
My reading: km/h 25
